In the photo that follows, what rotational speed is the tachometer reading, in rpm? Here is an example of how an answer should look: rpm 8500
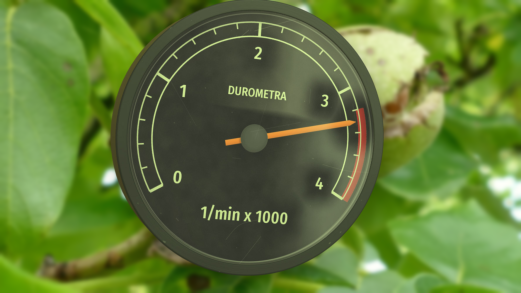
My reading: rpm 3300
